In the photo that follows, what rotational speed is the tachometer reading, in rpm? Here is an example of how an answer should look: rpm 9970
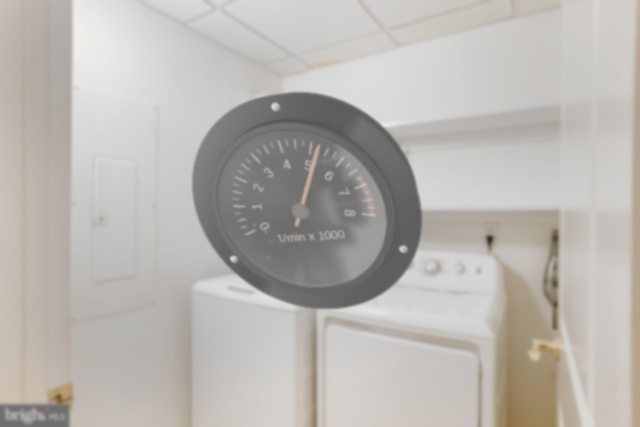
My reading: rpm 5250
